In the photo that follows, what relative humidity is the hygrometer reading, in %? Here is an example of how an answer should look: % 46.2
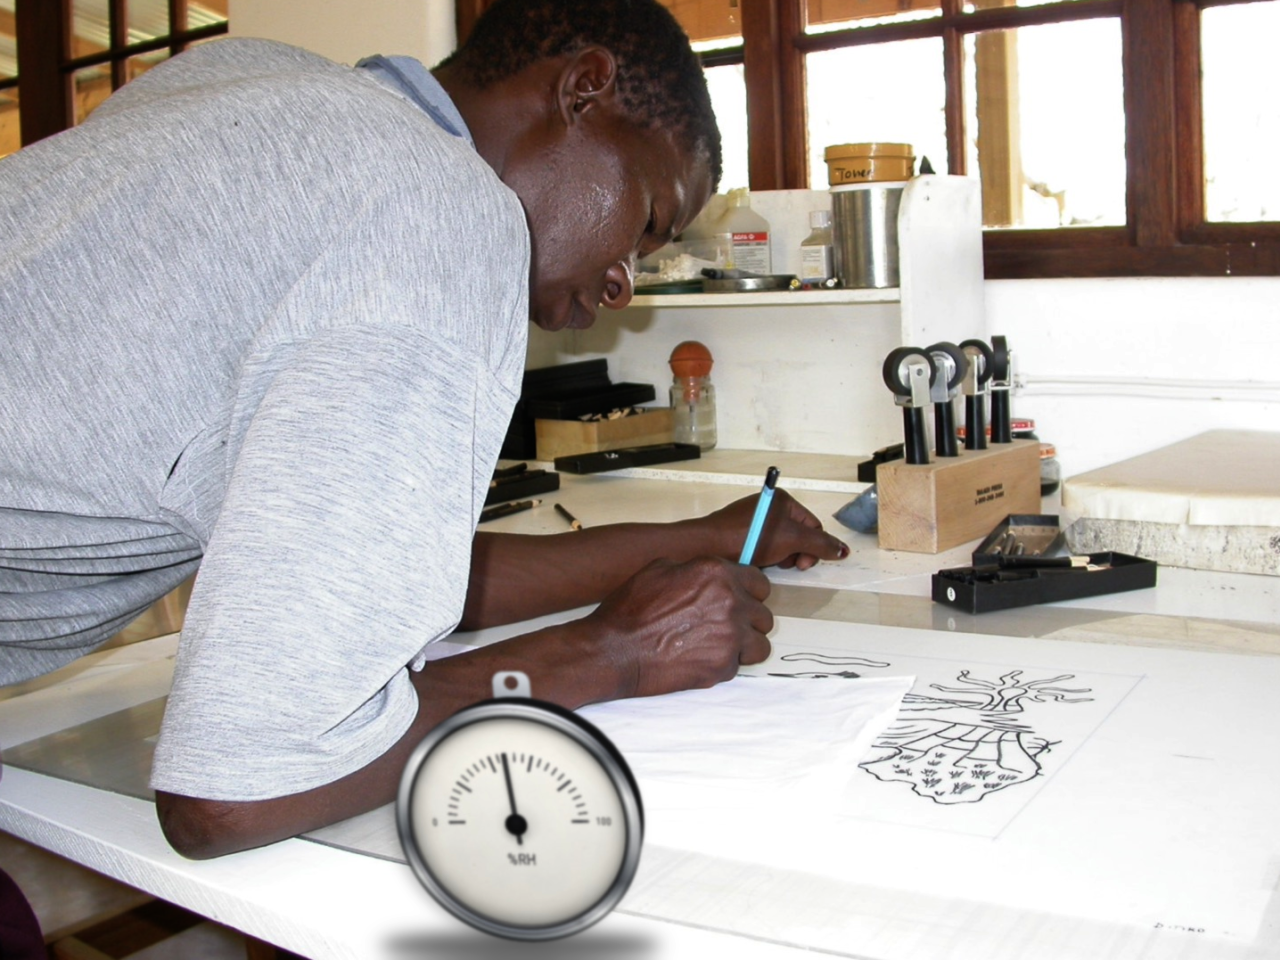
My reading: % 48
